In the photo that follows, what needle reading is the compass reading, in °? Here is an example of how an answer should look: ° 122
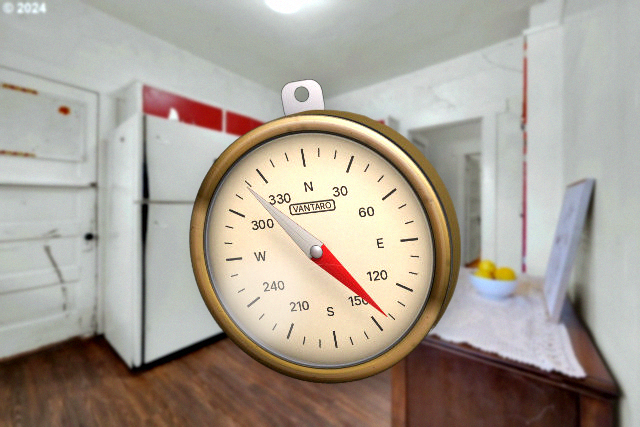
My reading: ° 140
